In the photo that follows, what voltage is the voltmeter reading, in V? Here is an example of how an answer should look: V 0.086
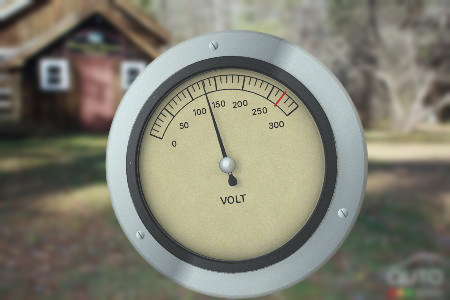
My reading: V 130
